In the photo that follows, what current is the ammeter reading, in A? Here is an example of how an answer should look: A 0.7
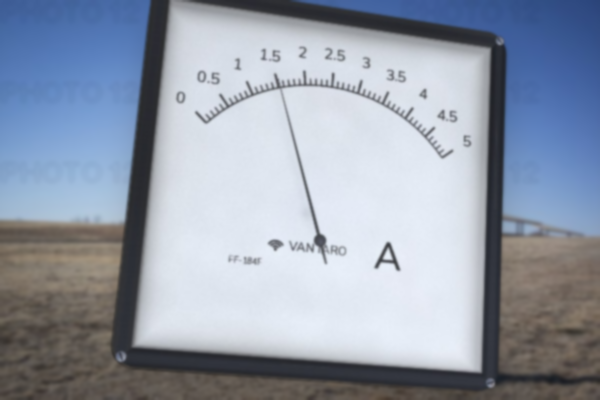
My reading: A 1.5
